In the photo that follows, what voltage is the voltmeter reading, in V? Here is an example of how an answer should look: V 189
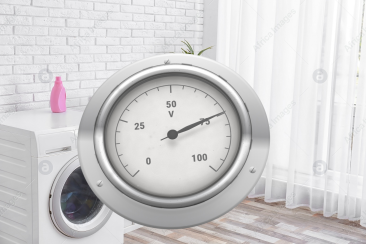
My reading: V 75
